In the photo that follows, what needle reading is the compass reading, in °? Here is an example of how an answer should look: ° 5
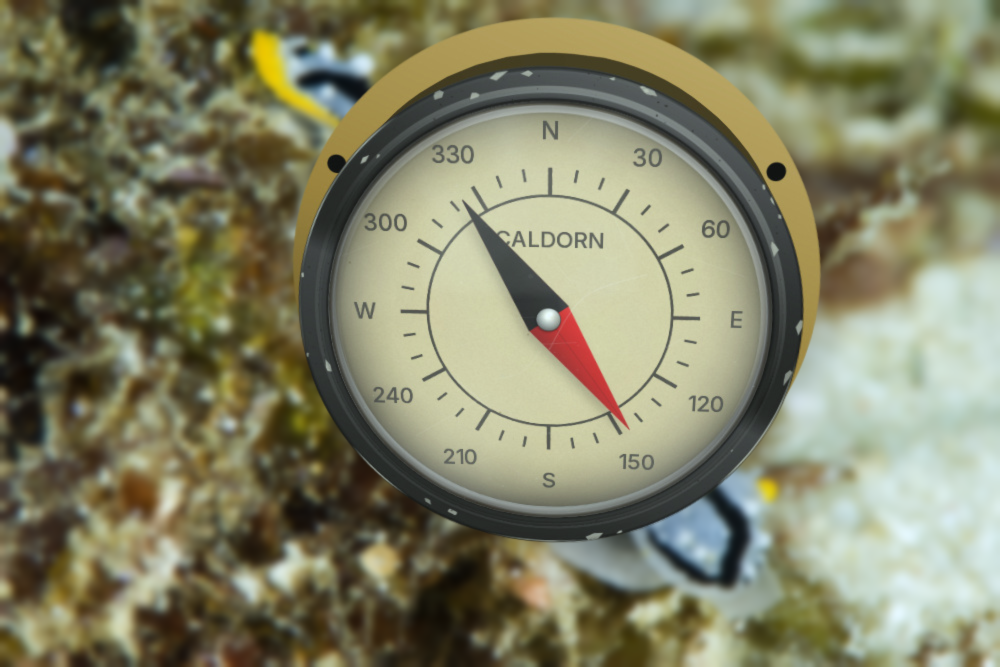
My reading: ° 145
